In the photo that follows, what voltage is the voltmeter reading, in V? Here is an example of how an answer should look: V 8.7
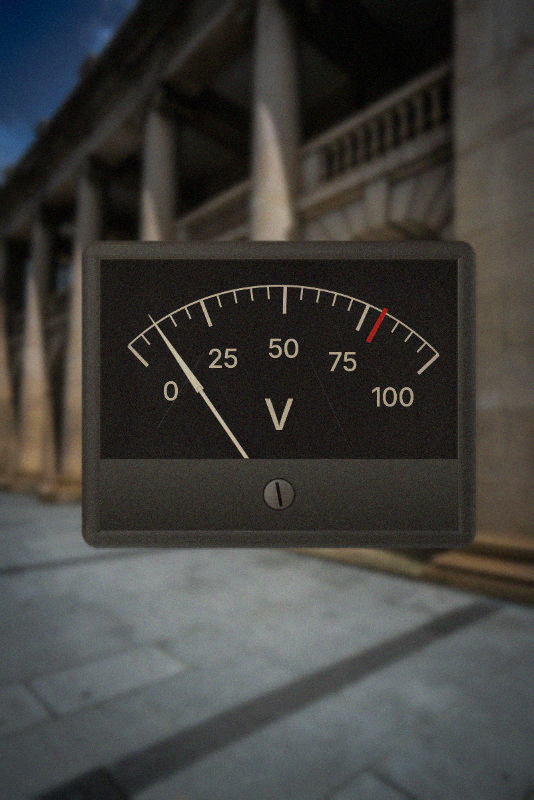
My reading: V 10
